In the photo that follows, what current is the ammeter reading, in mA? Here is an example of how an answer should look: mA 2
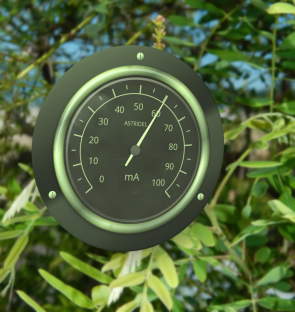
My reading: mA 60
